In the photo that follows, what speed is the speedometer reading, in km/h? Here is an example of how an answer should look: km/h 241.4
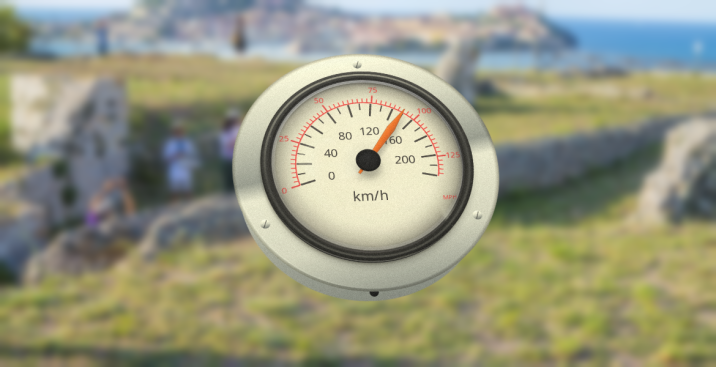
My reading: km/h 150
